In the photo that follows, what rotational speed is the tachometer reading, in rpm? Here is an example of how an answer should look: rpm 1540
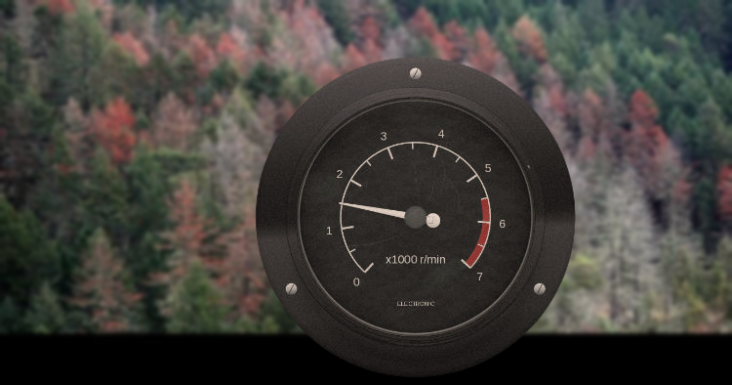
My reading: rpm 1500
